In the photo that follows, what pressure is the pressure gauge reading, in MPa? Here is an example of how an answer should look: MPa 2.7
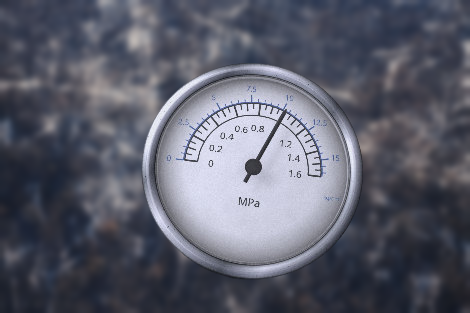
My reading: MPa 1
